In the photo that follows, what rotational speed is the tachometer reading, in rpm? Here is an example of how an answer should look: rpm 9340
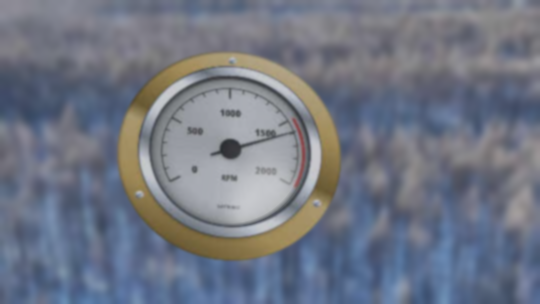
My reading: rpm 1600
